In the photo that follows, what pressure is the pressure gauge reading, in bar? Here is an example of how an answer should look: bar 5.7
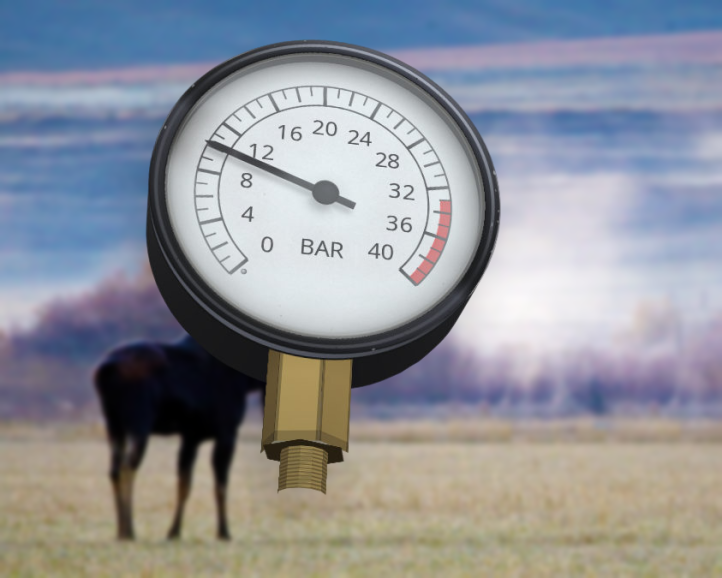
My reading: bar 10
